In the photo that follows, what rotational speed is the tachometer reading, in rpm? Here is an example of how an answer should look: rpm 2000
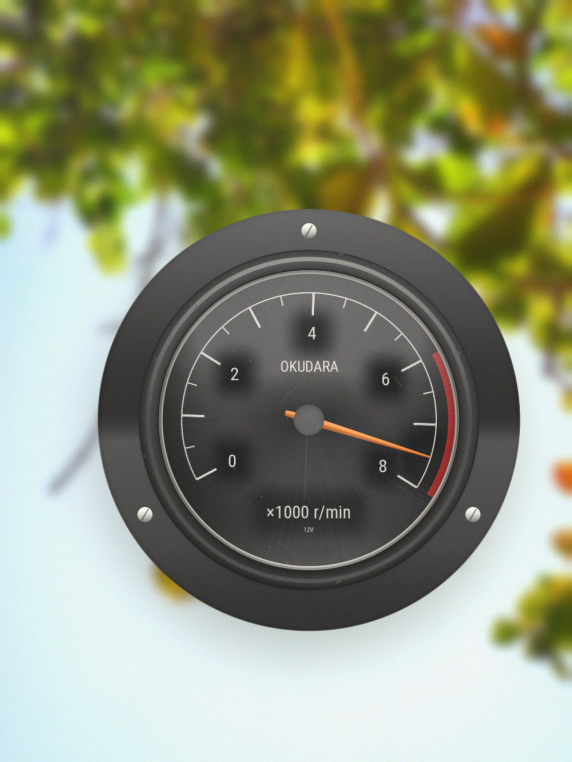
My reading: rpm 7500
